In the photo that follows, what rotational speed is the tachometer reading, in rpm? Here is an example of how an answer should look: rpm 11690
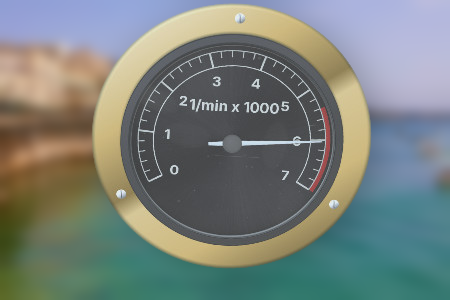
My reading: rpm 6000
